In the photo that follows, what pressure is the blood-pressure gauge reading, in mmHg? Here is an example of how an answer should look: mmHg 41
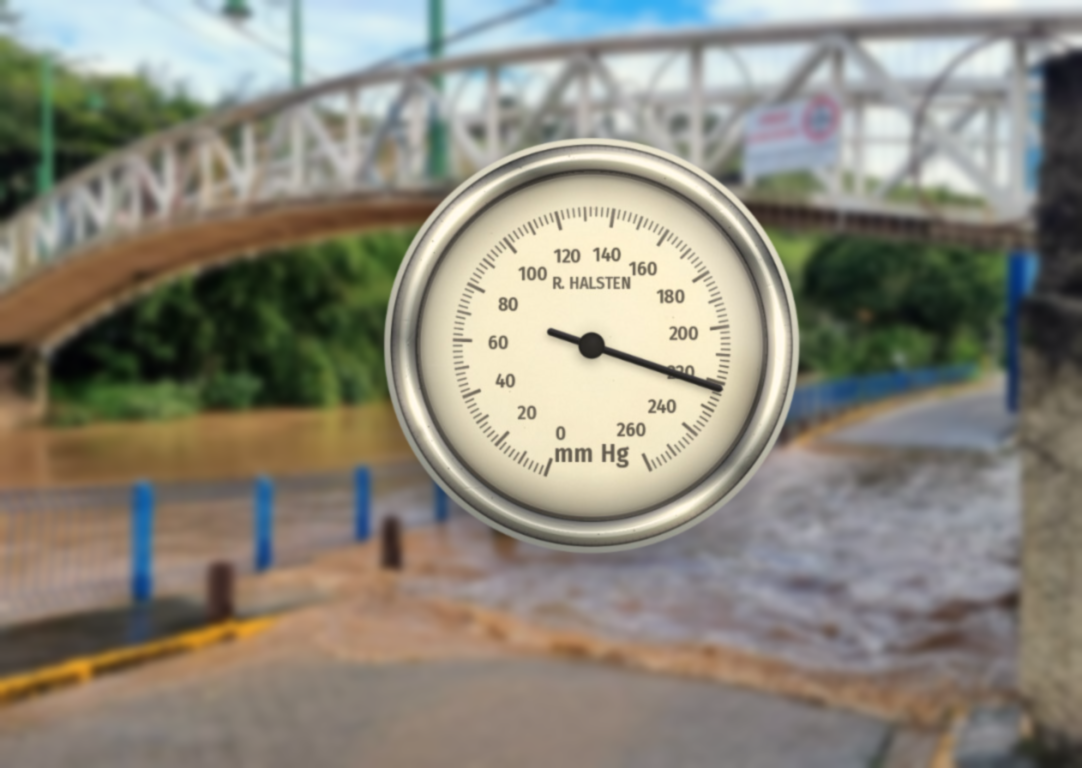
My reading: mmHg 222
